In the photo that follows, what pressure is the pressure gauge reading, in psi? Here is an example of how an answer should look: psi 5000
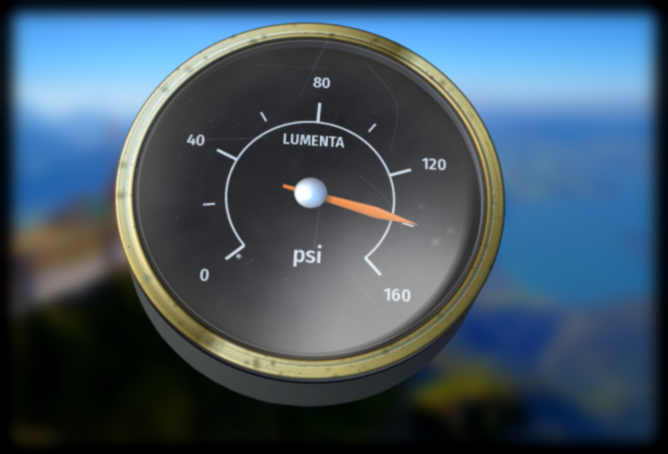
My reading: psi 140
